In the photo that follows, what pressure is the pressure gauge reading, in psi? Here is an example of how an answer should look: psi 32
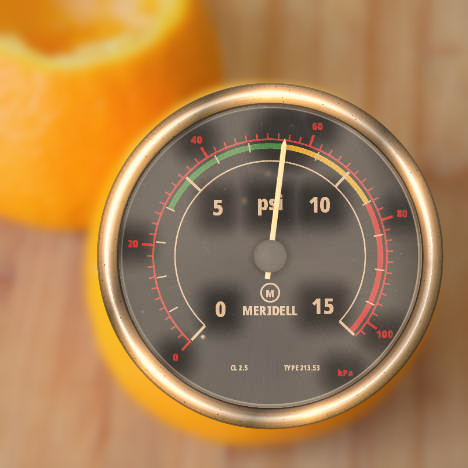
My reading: psi 8
